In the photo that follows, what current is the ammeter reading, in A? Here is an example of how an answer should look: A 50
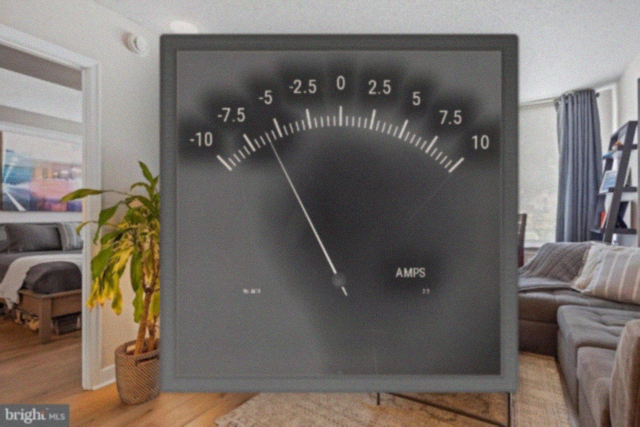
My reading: A -6
